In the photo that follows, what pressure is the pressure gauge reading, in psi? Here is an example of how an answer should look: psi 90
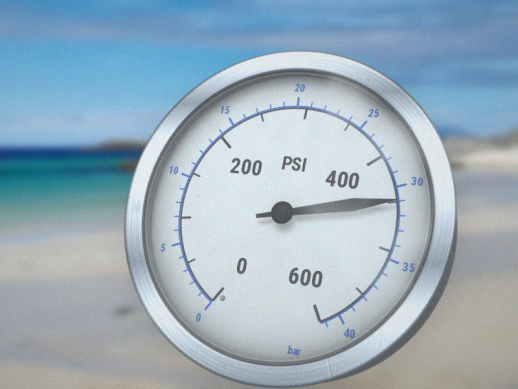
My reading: psi 450
